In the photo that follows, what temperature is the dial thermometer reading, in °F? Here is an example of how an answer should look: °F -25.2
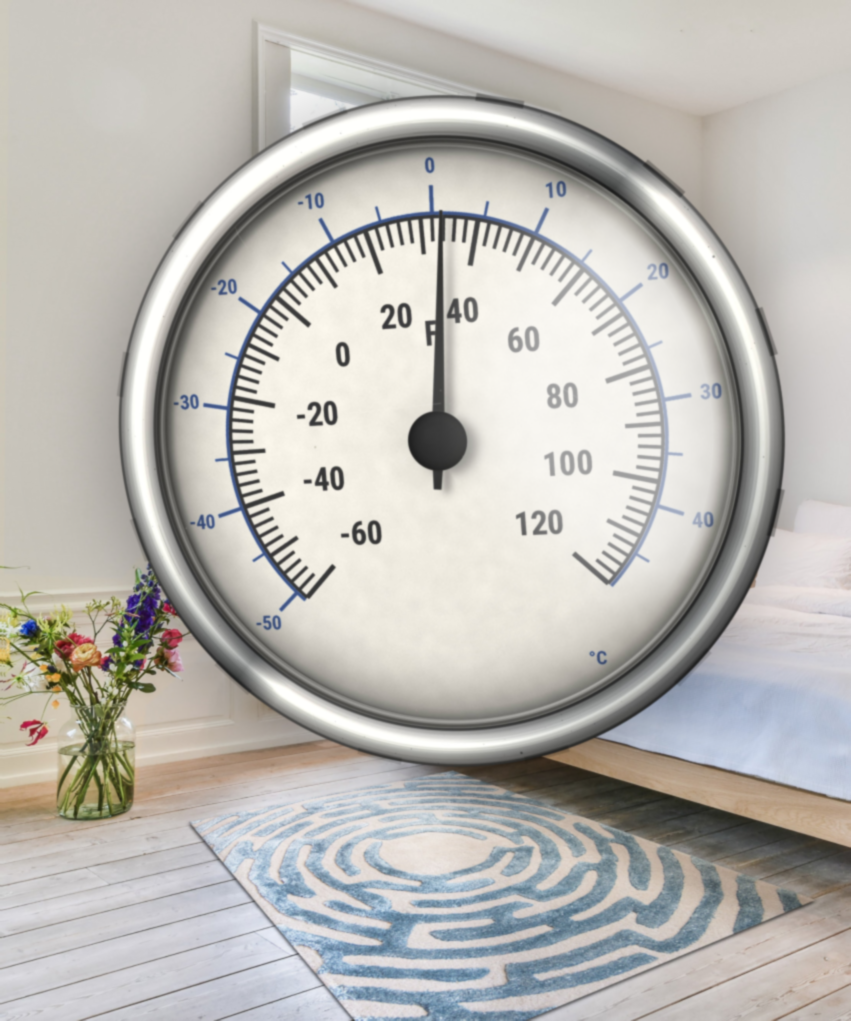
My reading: °F 34
